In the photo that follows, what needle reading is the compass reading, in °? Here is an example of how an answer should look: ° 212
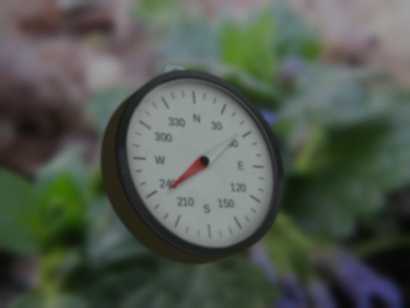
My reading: ° 235
